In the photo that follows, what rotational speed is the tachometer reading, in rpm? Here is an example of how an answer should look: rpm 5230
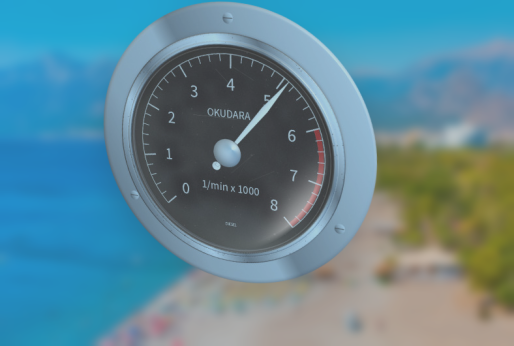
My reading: rpm 5100
